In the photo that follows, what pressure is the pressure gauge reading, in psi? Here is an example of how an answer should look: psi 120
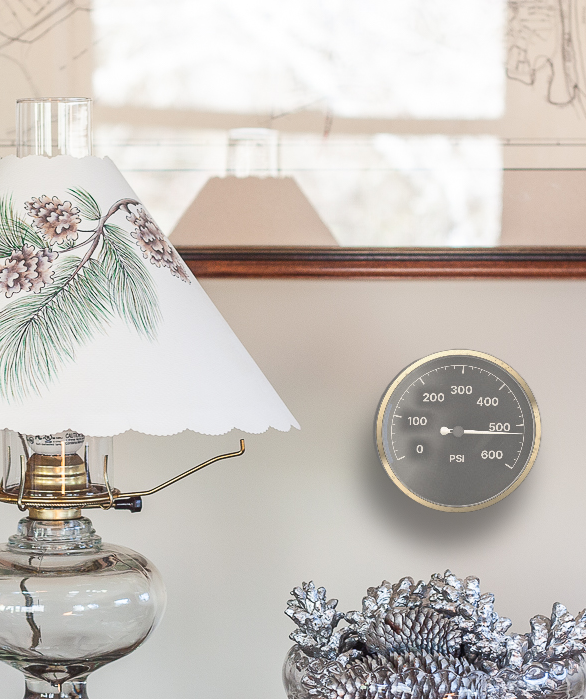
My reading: psi 520
